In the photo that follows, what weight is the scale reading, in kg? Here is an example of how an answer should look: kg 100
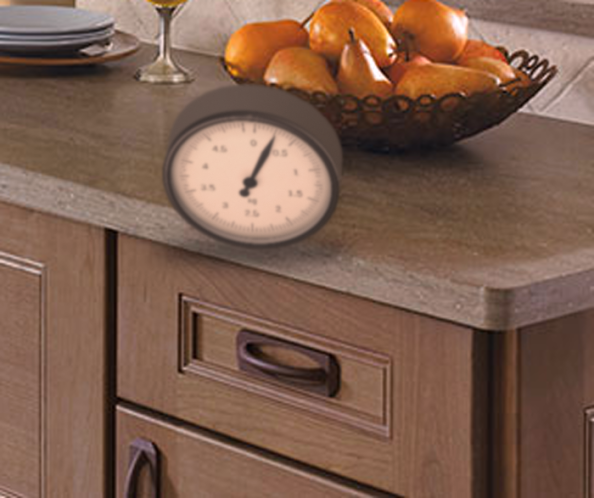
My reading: kg 0.25
